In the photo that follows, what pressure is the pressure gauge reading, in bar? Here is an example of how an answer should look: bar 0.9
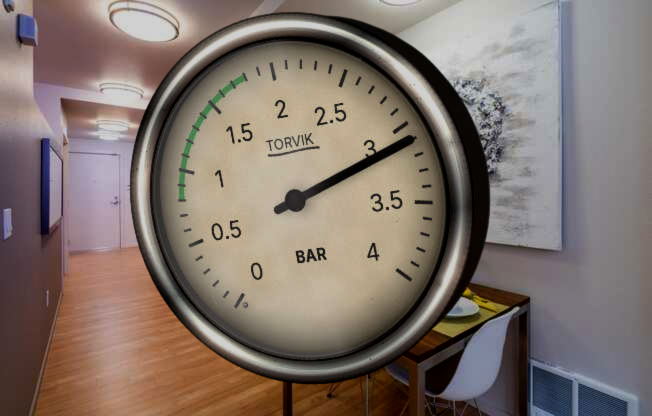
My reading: bar 3.1
